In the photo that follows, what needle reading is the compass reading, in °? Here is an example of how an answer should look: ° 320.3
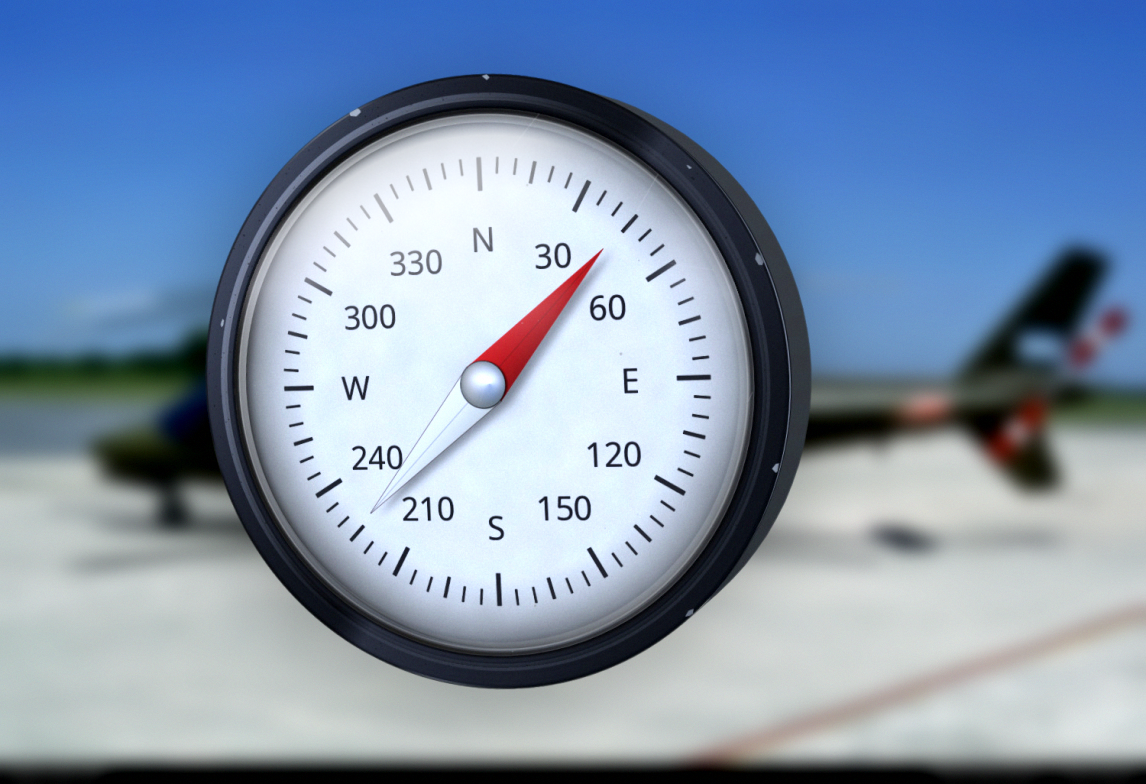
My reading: ° 45
